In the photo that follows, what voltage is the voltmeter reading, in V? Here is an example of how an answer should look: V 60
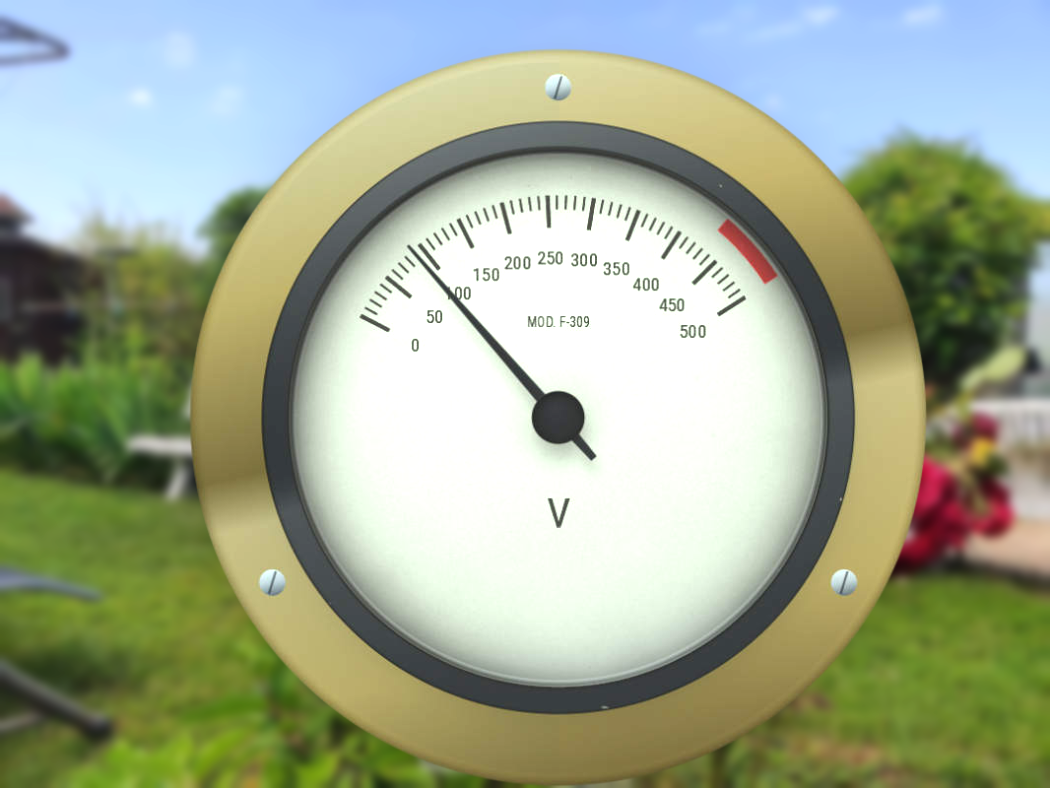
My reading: V 90
